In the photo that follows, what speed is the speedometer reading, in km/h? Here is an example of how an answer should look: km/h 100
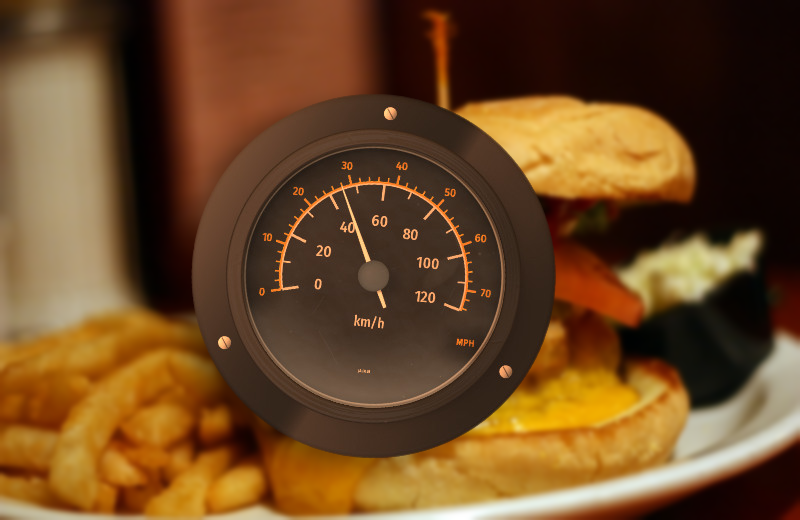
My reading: km/h 45
